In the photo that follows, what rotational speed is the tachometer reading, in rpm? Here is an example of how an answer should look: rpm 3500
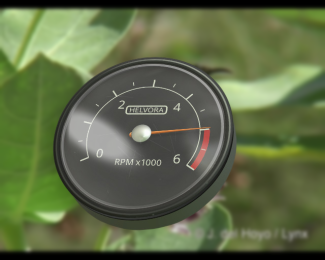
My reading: rpm 5000
